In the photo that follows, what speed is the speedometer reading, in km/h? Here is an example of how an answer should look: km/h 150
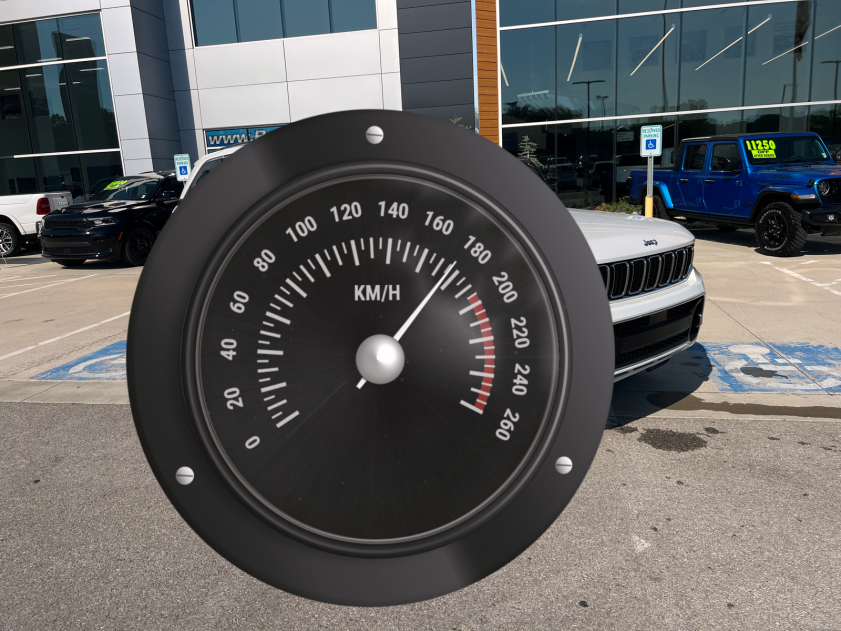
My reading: km/h 175
